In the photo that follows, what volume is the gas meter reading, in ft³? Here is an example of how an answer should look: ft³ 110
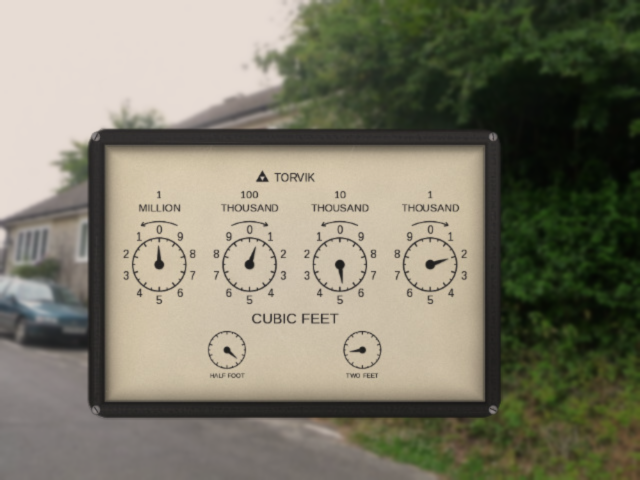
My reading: ft³ 5200
